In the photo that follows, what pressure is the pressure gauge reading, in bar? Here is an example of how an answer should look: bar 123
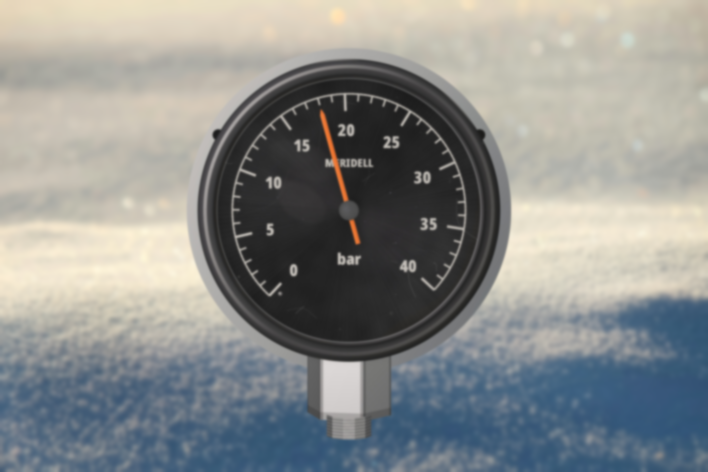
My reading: bar 18
